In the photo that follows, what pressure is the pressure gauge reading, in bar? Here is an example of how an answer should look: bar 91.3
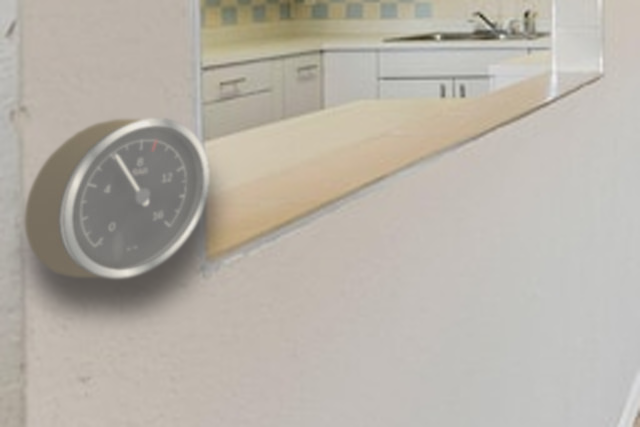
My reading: bar 6
